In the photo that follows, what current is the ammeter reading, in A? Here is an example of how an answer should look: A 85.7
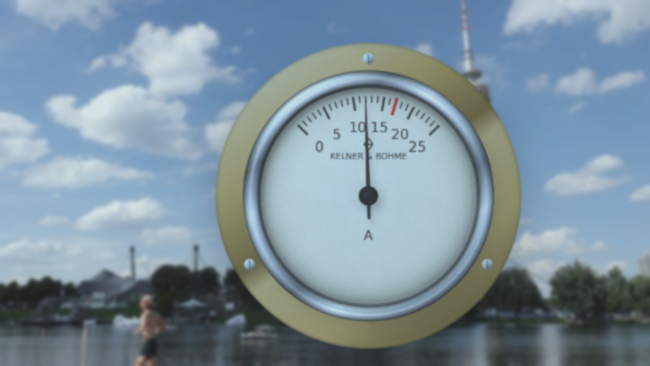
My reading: A 12
